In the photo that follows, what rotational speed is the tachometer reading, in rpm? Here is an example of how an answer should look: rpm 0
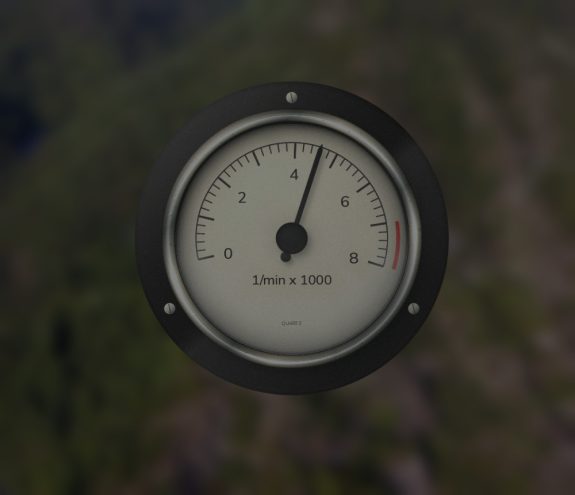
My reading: rpm 4600
